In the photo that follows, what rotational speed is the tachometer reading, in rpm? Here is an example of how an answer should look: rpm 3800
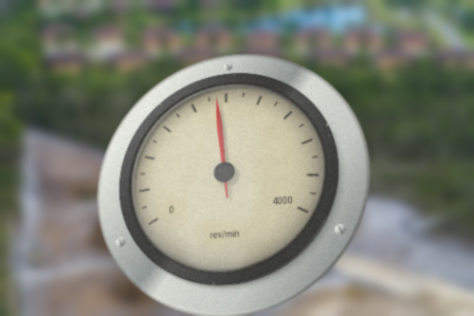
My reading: rpm 1900
